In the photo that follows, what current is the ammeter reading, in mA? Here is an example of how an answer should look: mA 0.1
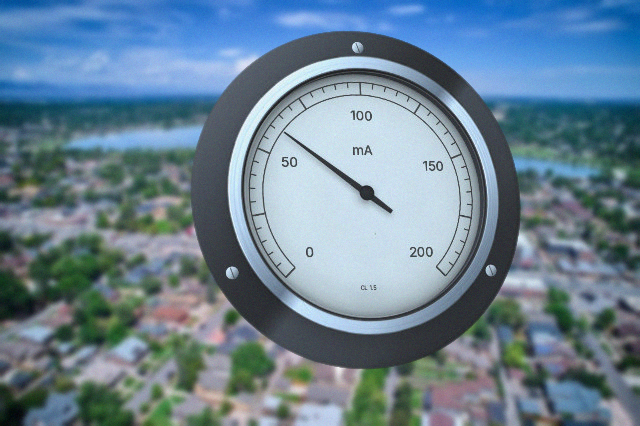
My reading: mA 60
